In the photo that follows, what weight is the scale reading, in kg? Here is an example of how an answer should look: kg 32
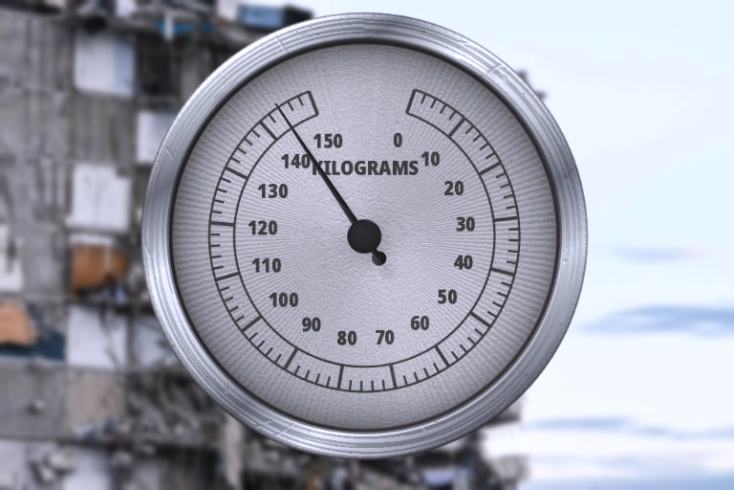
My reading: kg 144
